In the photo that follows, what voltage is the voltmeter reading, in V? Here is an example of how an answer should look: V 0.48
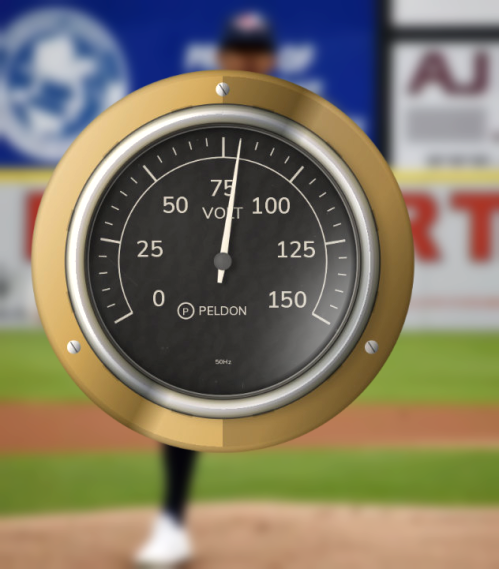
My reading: V 80
